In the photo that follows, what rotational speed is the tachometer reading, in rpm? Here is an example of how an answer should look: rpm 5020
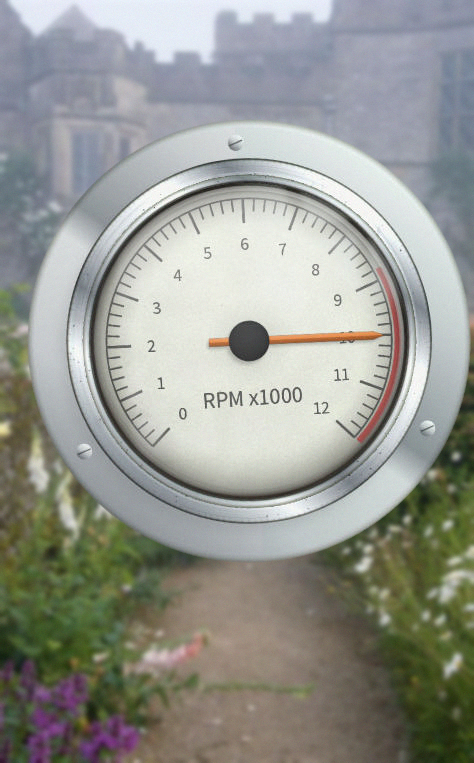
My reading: rpm 10000
